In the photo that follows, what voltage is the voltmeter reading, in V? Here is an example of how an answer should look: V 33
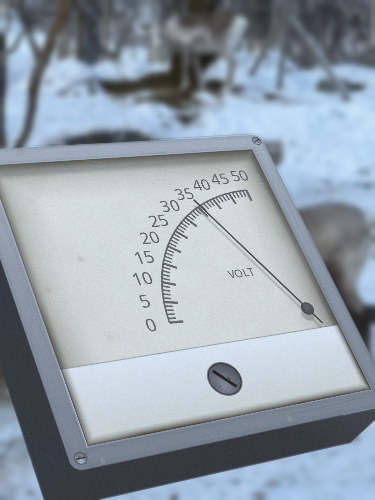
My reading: V 35
